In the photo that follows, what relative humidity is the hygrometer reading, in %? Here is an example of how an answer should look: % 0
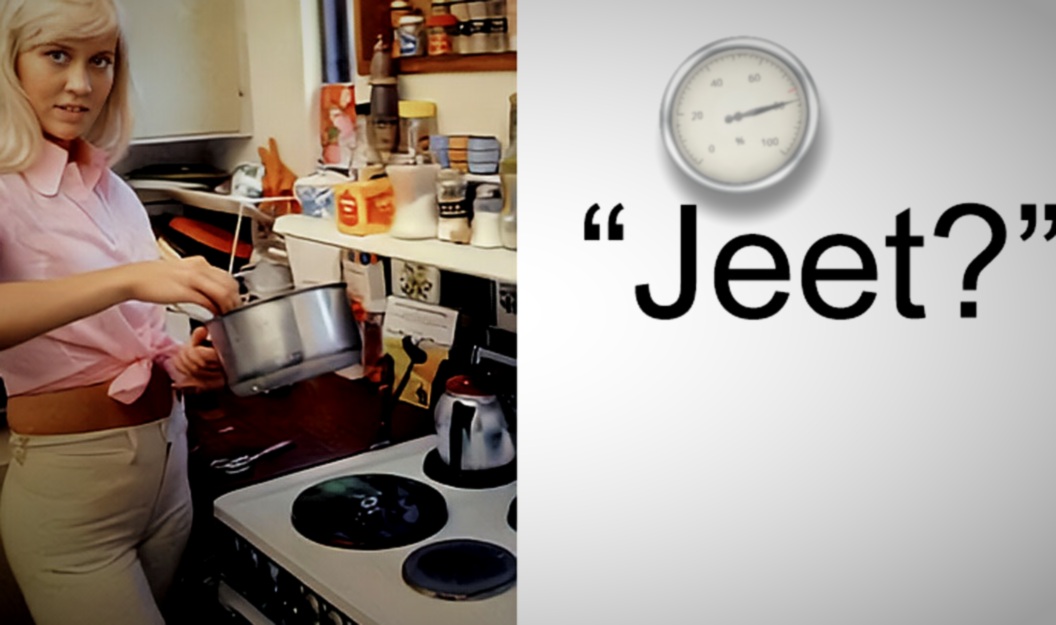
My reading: % 80
